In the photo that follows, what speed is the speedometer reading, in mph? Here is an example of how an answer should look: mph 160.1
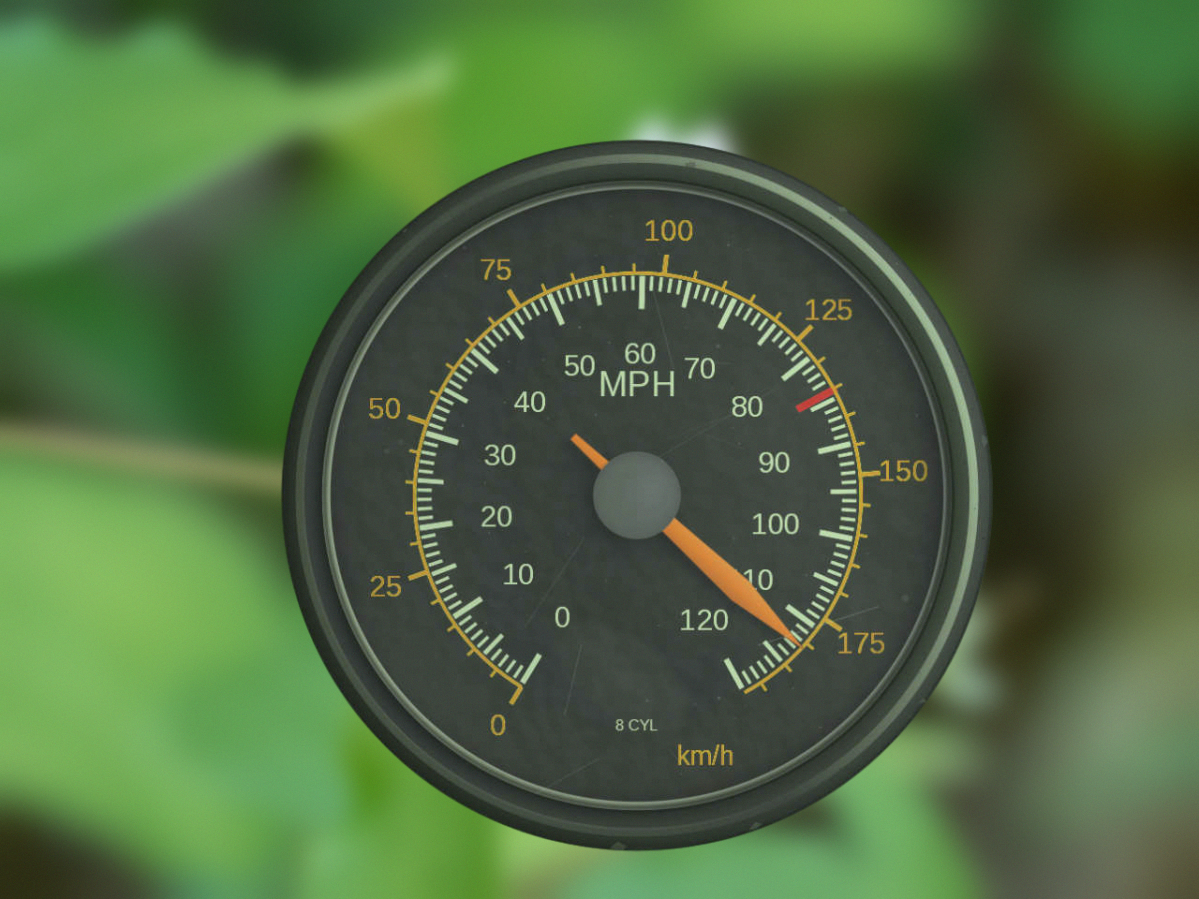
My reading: mph 112.5
